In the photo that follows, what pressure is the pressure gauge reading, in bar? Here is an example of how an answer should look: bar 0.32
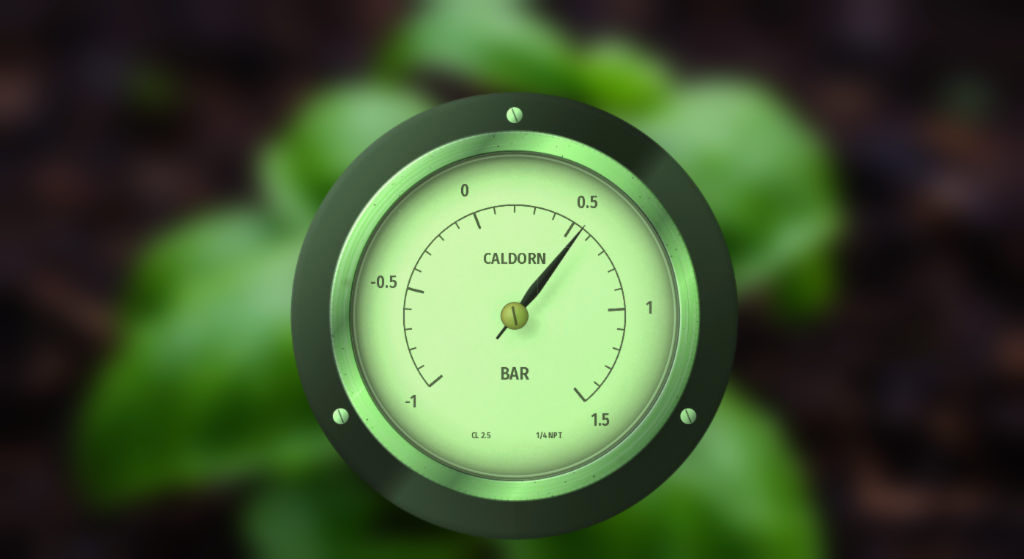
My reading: bar 0.55
